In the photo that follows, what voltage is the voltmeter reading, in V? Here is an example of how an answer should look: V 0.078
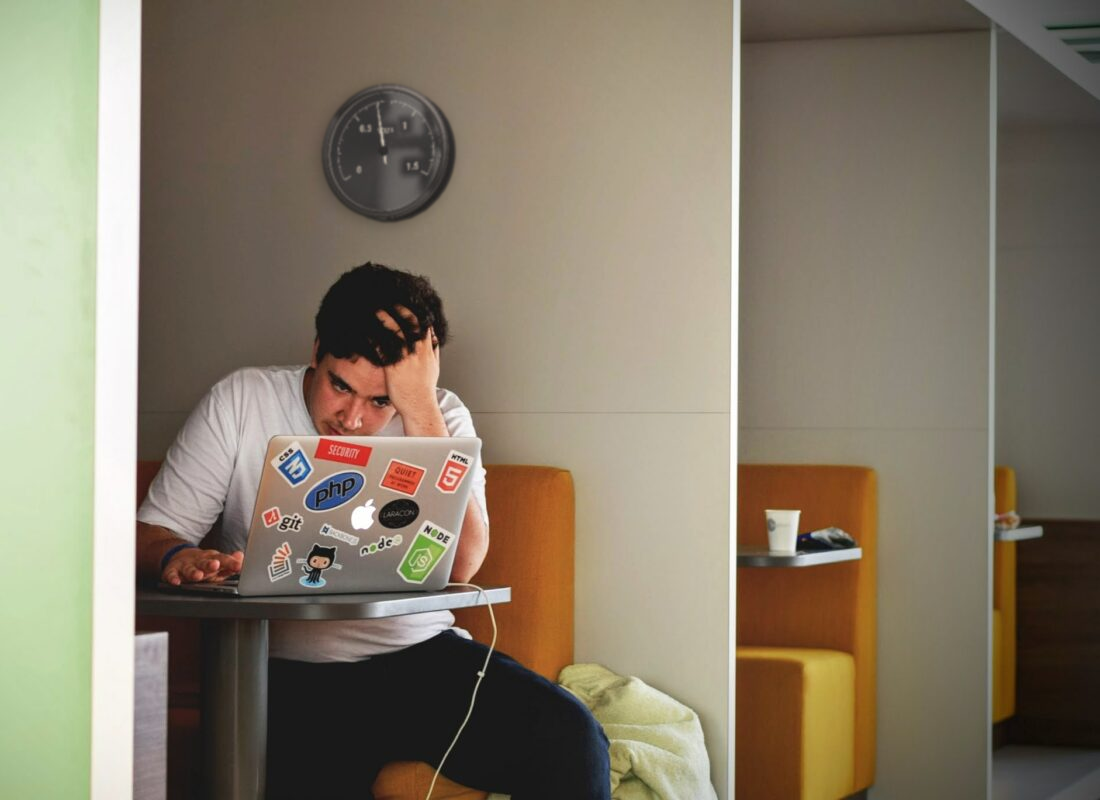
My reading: V 0.7
